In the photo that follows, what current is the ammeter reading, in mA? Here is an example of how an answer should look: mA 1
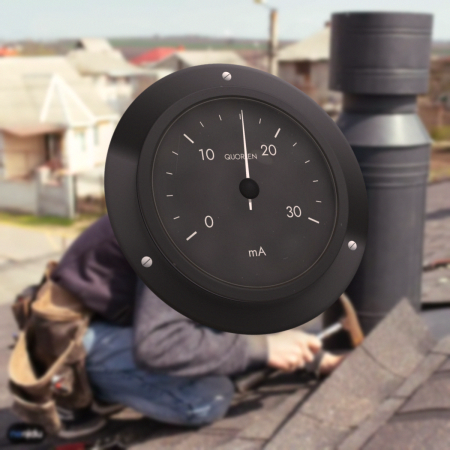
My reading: mA 16
